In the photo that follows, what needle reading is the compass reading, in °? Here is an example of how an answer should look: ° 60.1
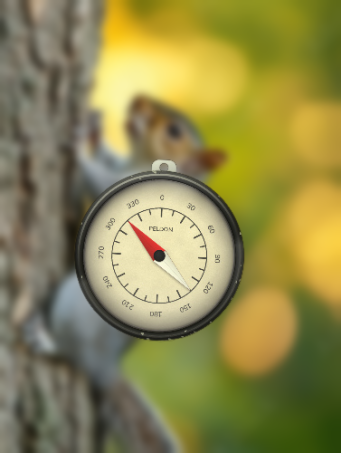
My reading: ° 315
